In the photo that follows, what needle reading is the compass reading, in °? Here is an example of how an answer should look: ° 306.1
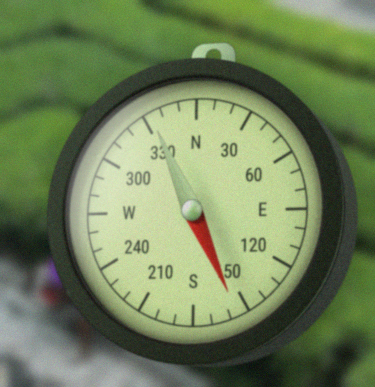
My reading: ° 155
